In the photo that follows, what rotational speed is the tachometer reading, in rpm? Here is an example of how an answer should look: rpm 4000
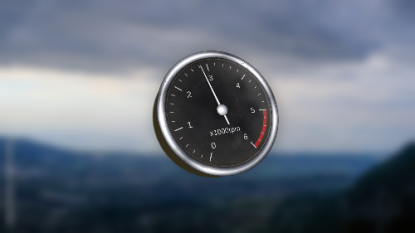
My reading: rpm 2800
